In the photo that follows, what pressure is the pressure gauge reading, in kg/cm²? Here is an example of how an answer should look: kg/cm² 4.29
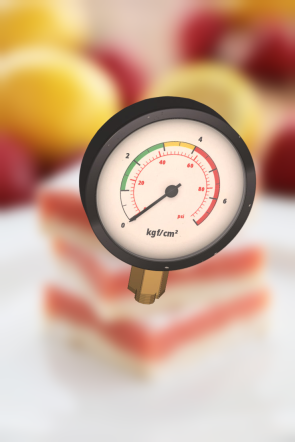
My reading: kg/cm² 0
